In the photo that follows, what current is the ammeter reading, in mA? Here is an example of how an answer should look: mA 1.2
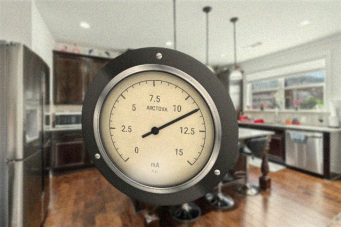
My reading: mA 11
